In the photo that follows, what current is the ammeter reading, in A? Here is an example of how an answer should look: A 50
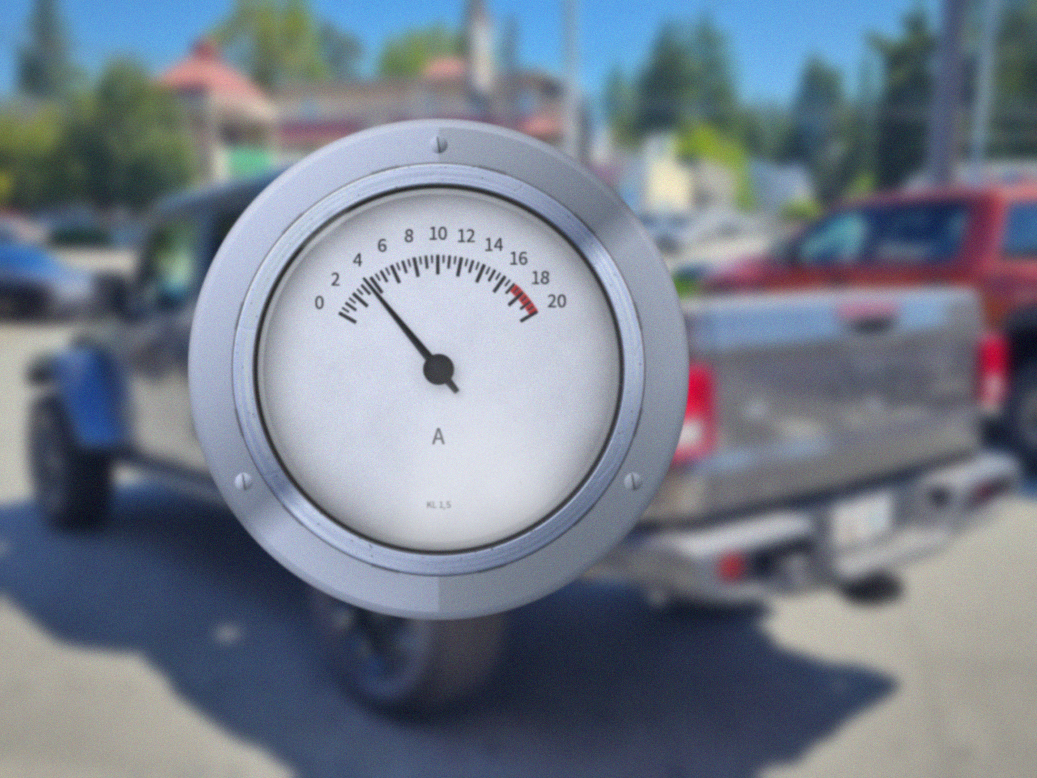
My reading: A 3.5
